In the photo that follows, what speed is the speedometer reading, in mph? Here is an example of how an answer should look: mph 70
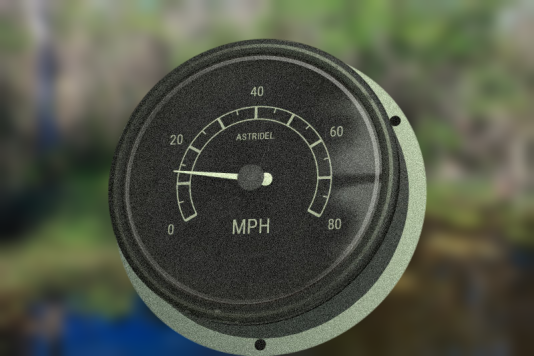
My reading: mph 12.5
